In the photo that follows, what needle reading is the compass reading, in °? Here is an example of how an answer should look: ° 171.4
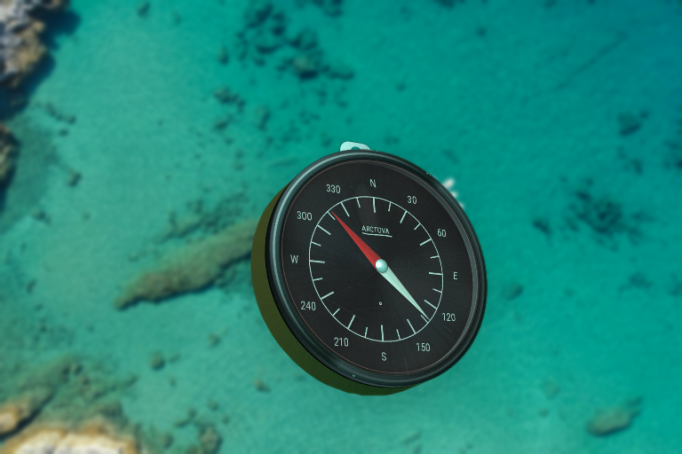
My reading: ° 315
